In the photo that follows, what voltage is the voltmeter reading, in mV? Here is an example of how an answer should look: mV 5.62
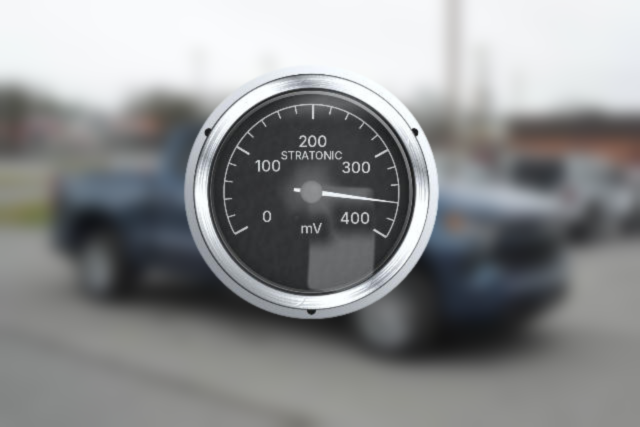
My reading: mV 360
